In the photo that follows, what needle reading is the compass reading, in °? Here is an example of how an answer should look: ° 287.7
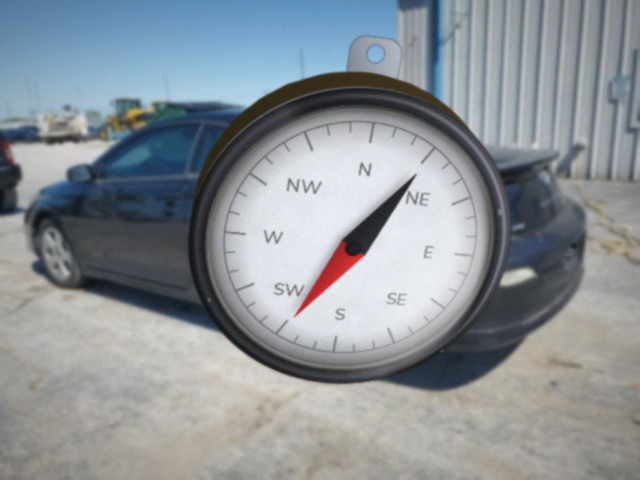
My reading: ° 210
